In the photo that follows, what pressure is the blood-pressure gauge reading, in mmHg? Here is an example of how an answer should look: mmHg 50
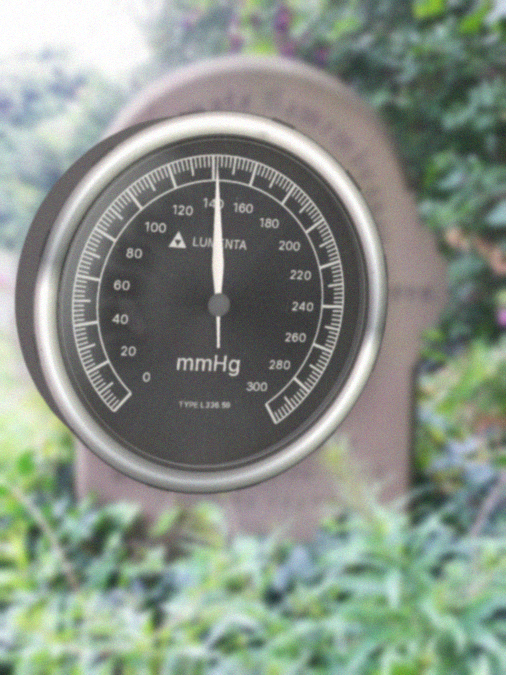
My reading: mmHg 140
